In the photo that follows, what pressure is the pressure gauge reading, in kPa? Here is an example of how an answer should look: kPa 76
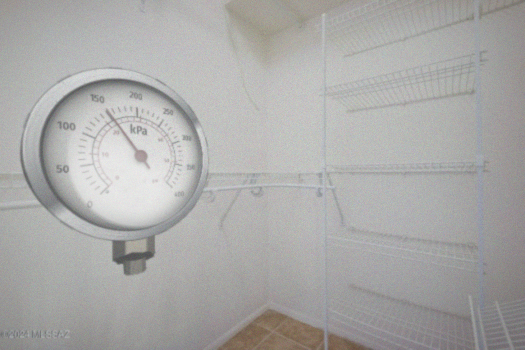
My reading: kPa 150
